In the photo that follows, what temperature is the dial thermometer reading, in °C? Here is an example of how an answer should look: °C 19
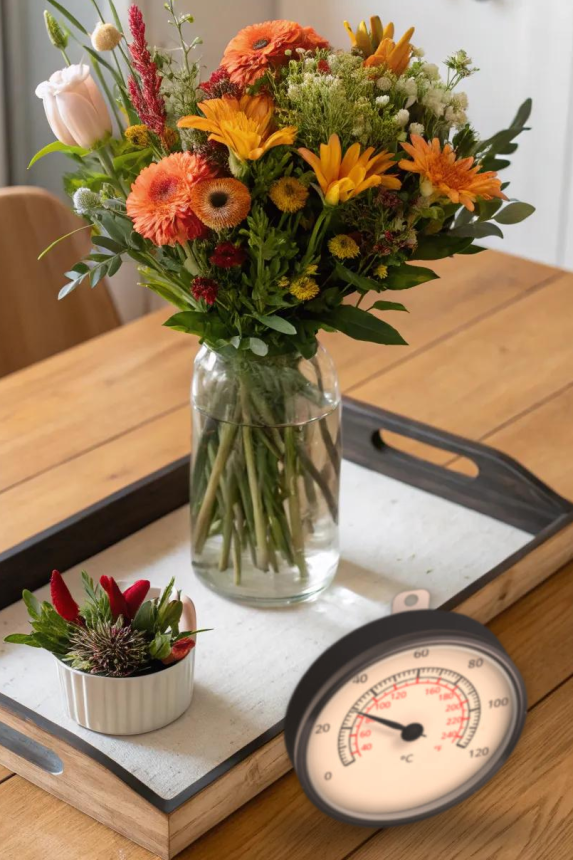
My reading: °C 30
